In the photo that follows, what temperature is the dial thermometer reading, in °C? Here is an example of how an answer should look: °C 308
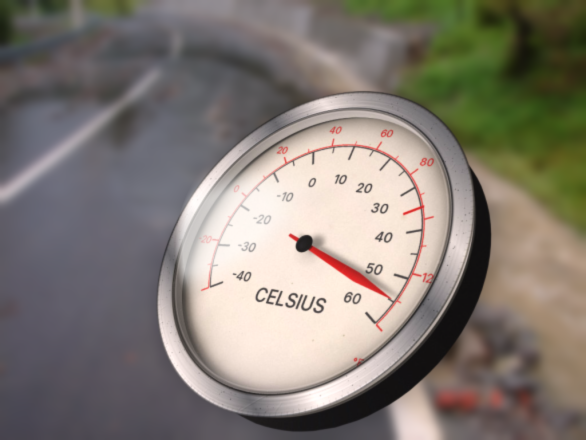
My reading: °C 55
